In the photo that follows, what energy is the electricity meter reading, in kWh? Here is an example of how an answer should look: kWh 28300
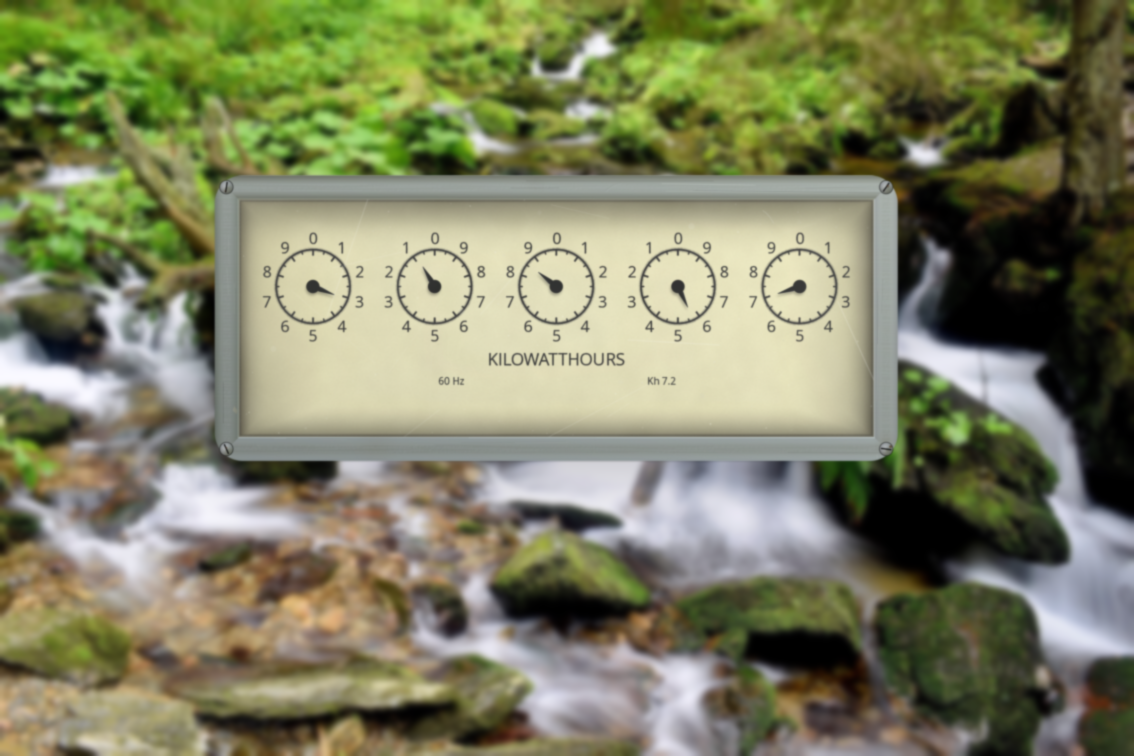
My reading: kWh 30857
